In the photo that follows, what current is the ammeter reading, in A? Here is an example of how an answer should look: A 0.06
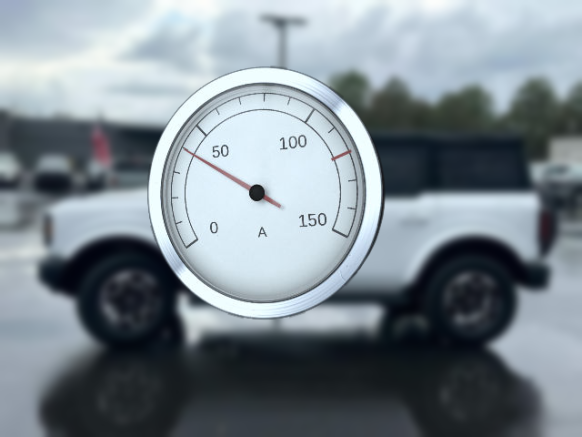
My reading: A 40
